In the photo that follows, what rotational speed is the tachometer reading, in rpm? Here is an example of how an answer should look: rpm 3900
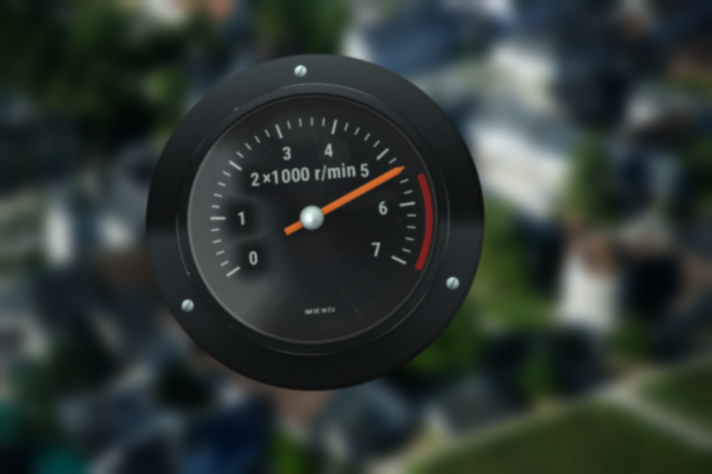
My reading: rpm 5400
